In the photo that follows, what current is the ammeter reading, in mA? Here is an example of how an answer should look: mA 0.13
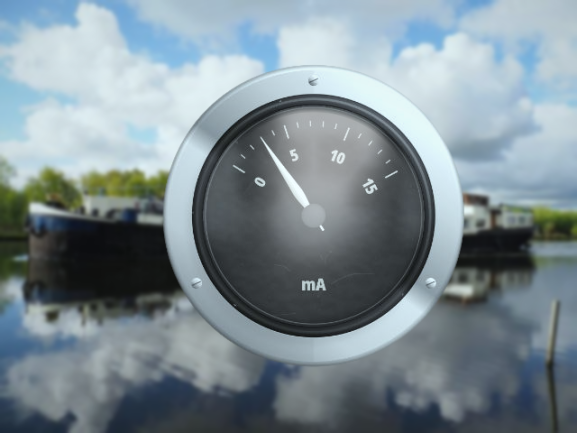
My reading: mA 3
